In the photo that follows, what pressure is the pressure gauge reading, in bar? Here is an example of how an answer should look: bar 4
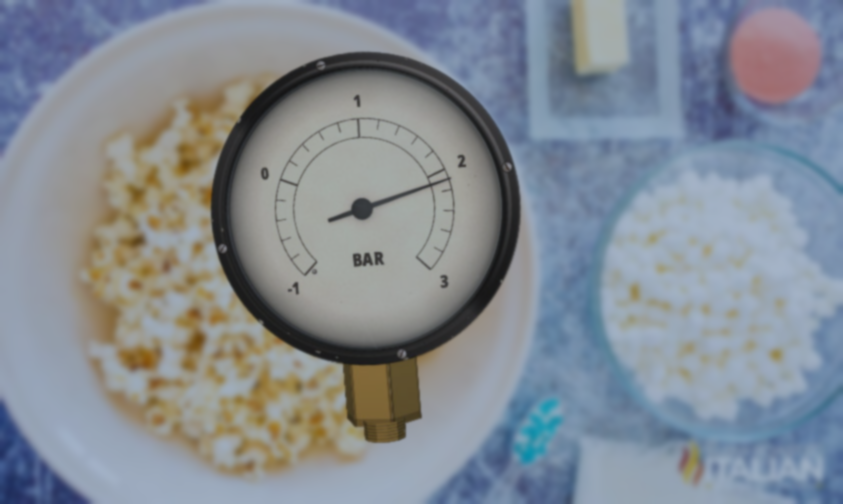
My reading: bar 2.1
